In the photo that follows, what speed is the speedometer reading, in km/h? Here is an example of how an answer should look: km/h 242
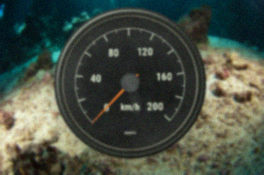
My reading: km/h 0
